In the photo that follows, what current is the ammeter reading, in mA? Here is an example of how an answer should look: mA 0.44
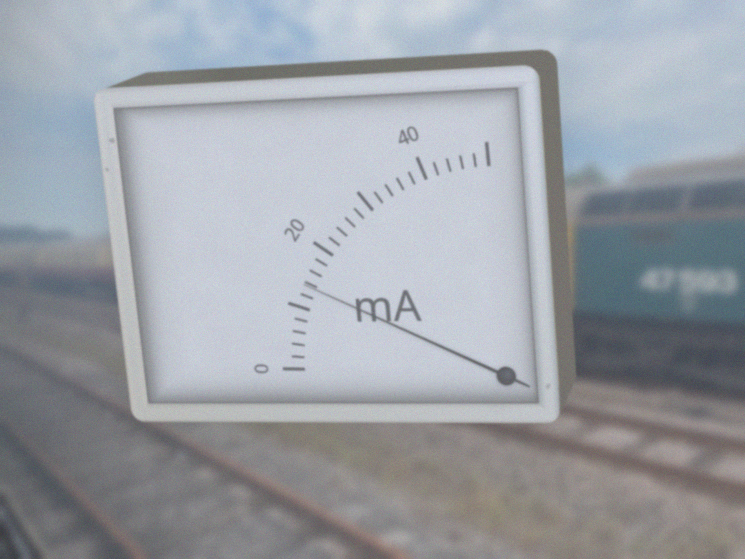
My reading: mA 14
